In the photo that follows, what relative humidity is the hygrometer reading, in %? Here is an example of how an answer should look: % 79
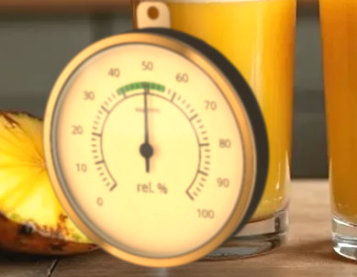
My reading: % 50
